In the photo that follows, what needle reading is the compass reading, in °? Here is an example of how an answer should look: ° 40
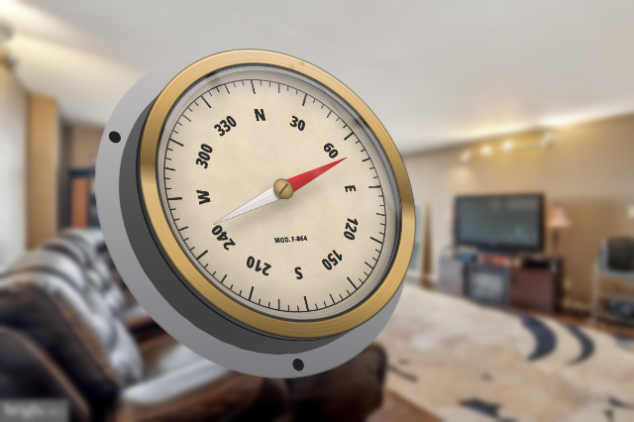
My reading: ° 70
